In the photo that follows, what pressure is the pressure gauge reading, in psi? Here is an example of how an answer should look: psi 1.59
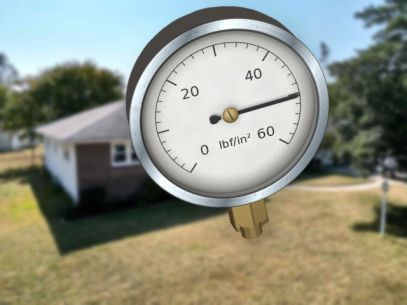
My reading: psi 50
